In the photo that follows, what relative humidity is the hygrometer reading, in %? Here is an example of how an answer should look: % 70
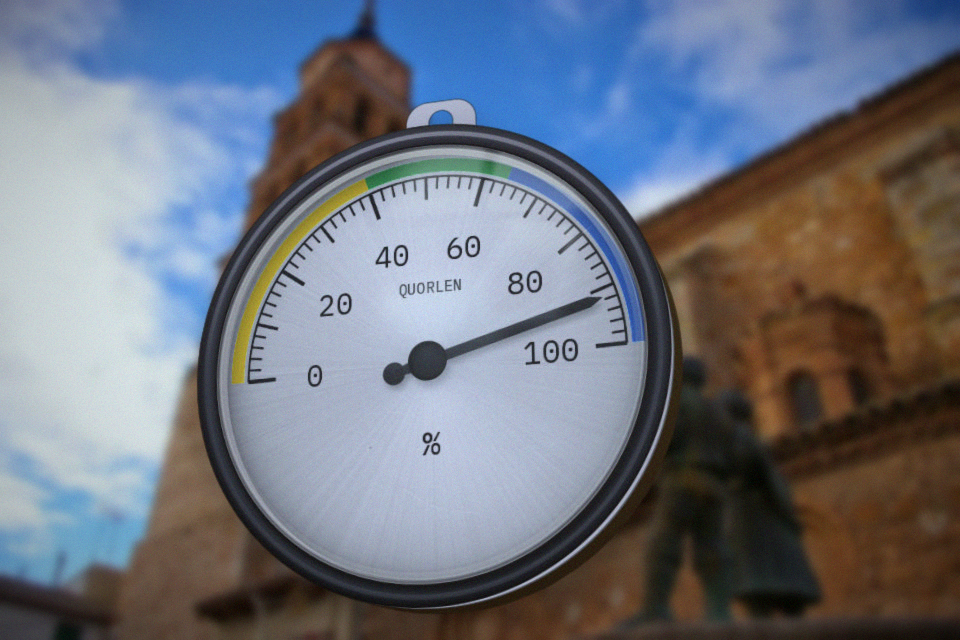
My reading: % 92
